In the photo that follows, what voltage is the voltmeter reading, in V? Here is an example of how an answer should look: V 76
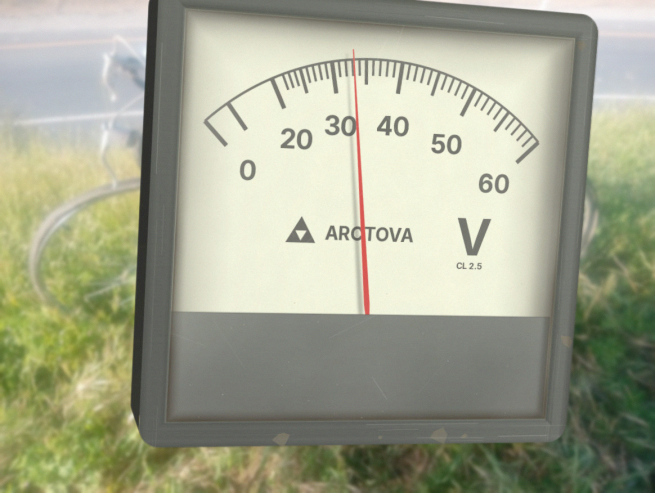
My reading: V 33
